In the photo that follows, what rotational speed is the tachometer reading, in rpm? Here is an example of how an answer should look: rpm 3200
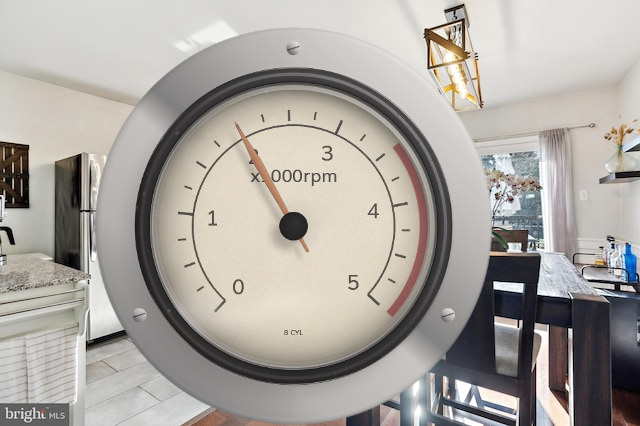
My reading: rpm 2000
